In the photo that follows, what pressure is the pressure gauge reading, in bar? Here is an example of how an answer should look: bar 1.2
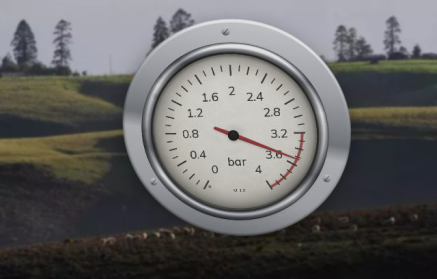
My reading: bar 3.5
